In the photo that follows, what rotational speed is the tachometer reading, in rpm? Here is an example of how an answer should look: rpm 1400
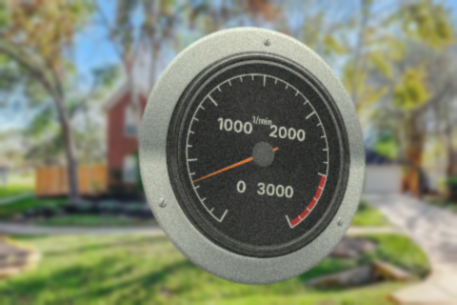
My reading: rpm 350
